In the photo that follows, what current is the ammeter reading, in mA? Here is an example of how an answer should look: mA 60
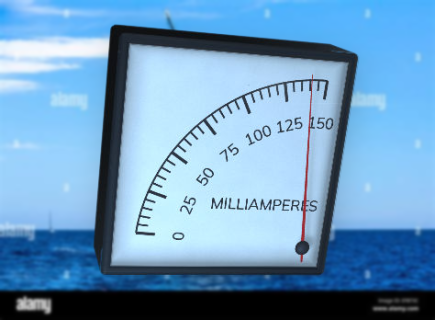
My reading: mA 140
